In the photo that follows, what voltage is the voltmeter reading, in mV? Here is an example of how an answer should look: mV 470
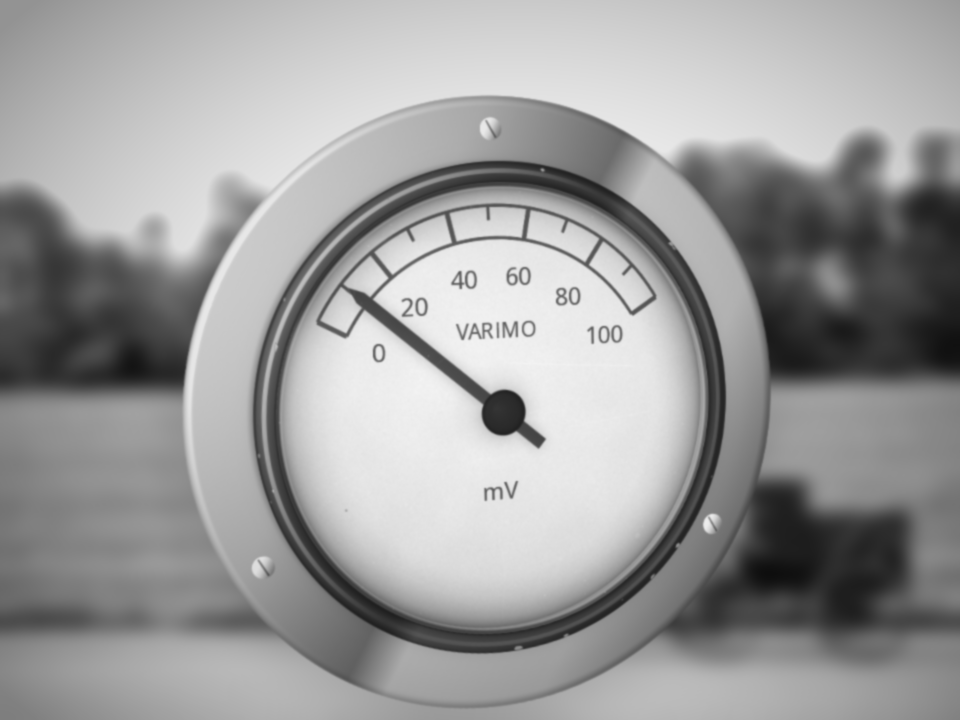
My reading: mV 10
